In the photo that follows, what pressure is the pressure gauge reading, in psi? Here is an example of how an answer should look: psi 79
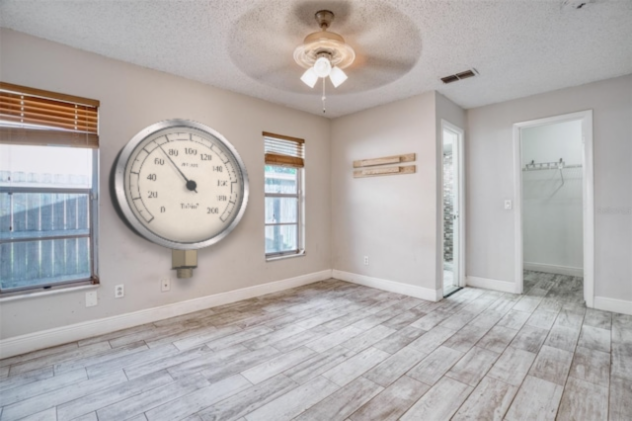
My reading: psi 70
